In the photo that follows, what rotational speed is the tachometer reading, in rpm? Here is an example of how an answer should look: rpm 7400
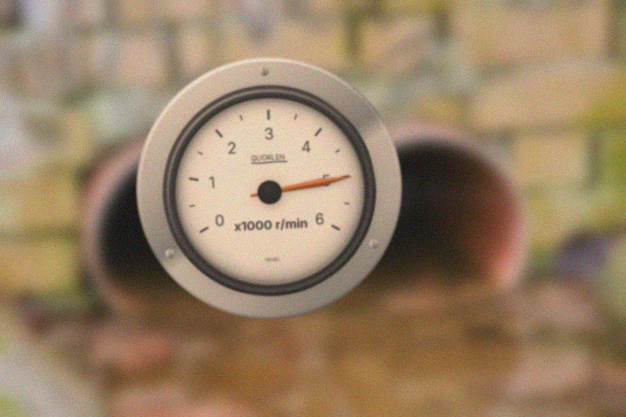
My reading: rpm 5000
